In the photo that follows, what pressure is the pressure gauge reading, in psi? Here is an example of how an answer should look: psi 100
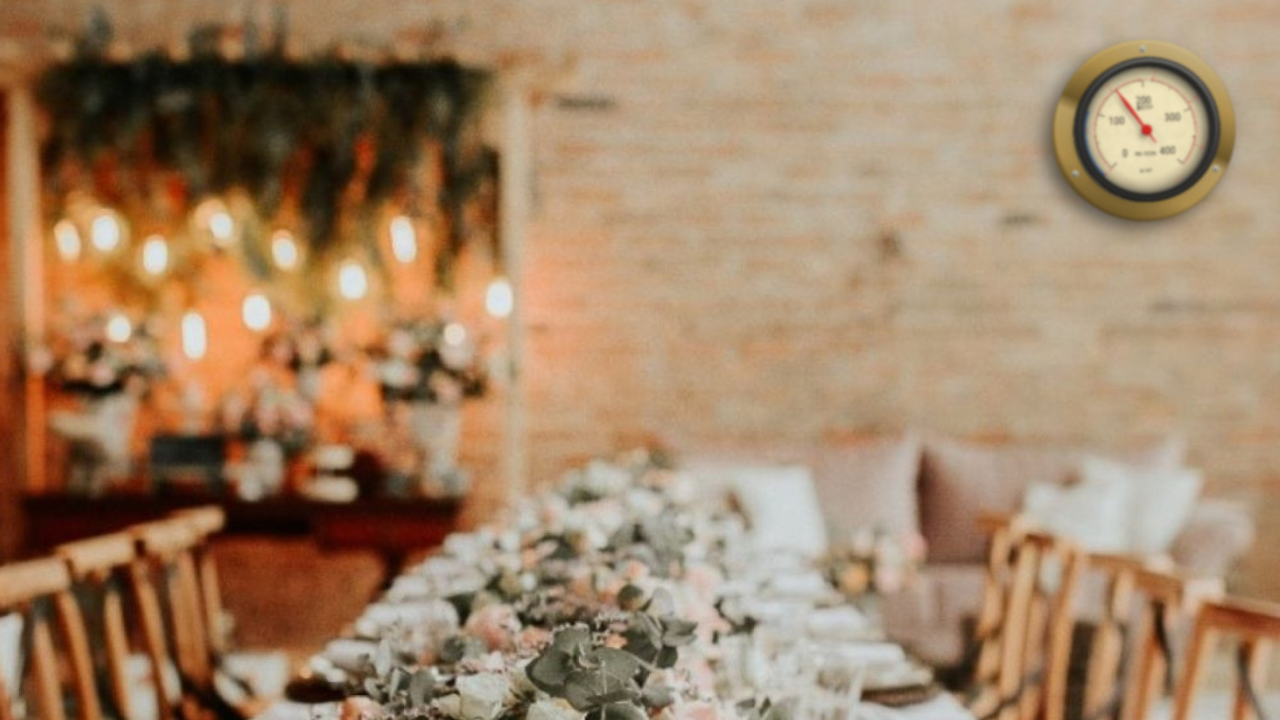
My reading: psi 150
